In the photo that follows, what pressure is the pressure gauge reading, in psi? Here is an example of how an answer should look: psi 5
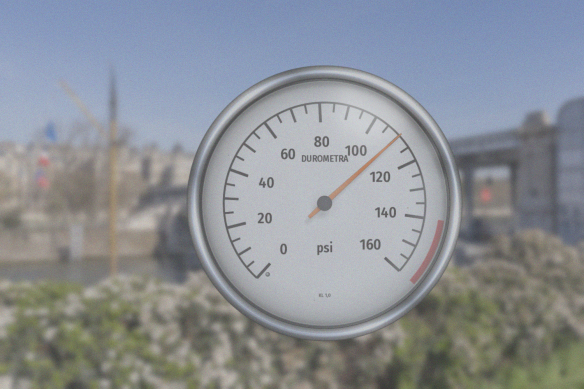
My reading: psi 110
